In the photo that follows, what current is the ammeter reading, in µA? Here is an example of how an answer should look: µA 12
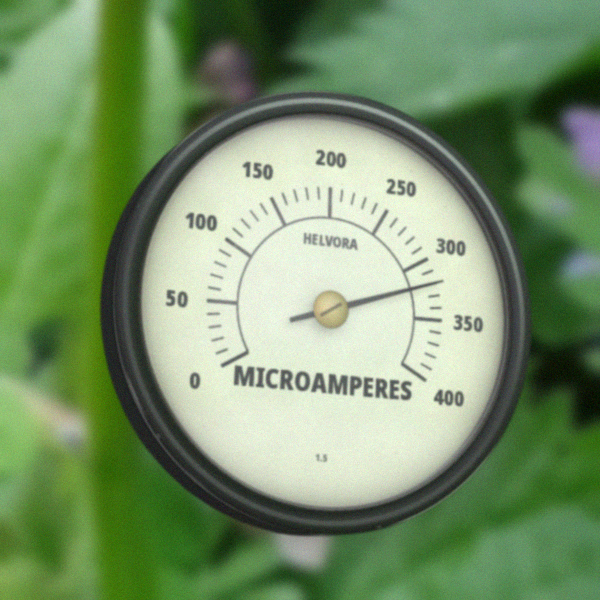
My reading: µA 320
